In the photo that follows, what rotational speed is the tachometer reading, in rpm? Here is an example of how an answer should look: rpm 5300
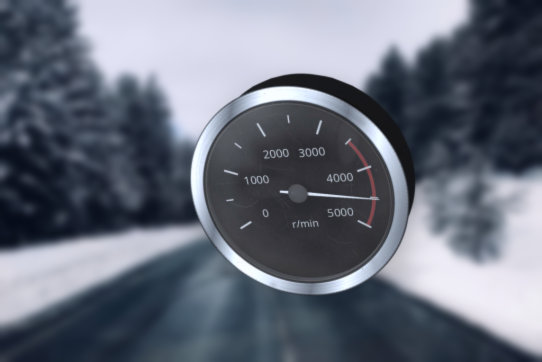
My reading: rpm 4500
